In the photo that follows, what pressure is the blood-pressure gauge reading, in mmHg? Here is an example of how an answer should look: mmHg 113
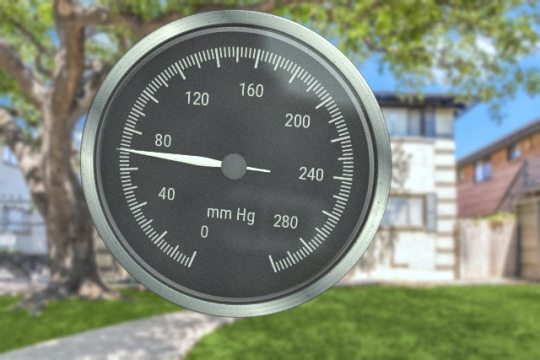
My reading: mmHg 70
